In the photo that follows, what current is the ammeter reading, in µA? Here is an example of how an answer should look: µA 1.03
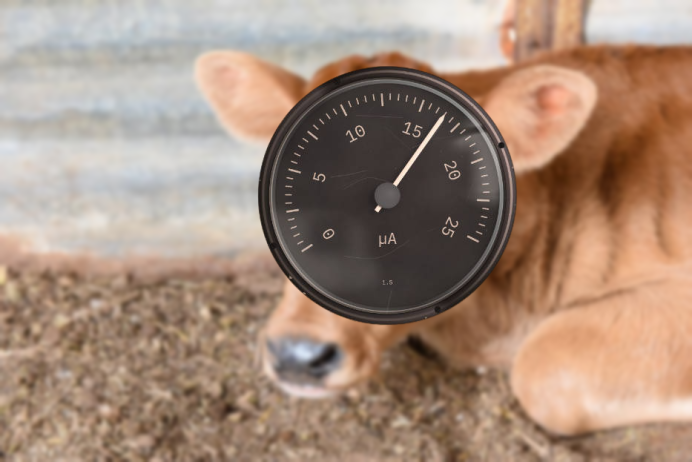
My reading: µA 16.5
